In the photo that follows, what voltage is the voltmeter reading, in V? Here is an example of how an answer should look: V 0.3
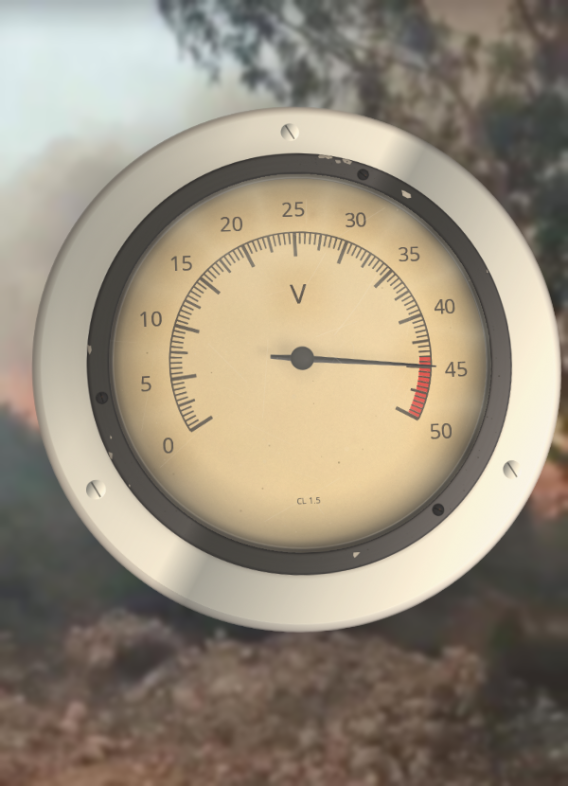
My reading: V 45
